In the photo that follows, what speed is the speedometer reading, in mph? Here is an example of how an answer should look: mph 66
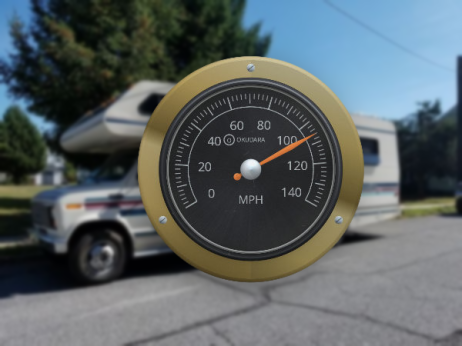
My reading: mph 106
